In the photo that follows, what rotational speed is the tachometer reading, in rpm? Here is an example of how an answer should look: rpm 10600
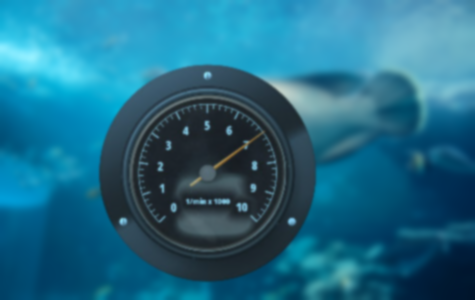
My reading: rpm 7000
